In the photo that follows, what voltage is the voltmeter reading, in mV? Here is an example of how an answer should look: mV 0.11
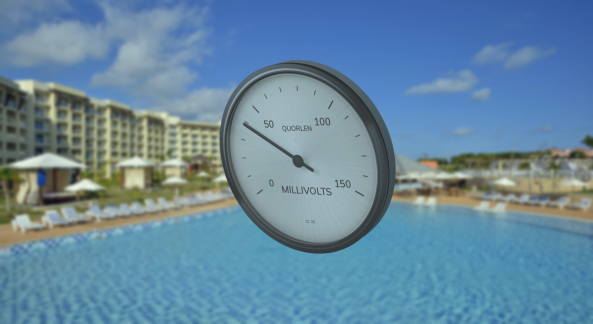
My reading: mV 40
